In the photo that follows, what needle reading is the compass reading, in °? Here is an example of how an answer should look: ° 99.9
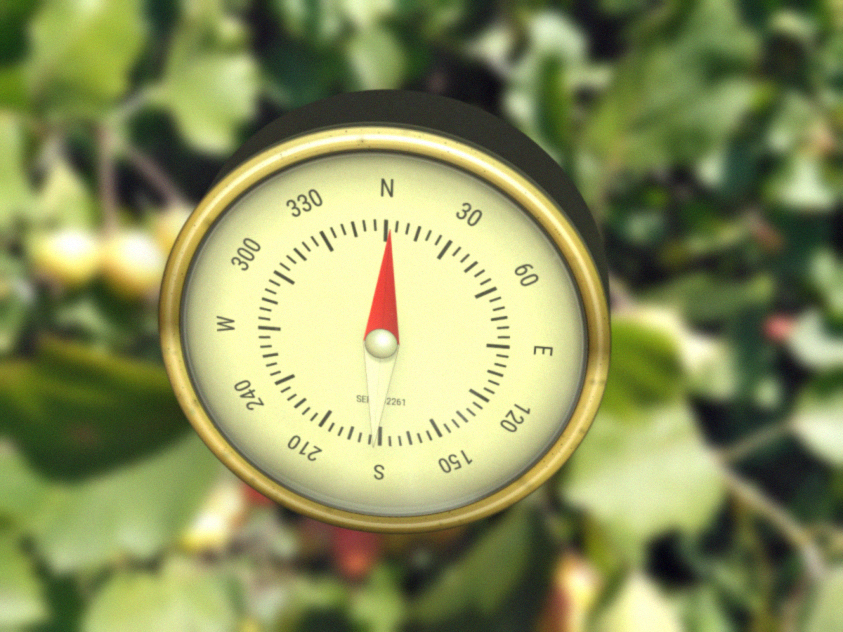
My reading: ° 2.5
